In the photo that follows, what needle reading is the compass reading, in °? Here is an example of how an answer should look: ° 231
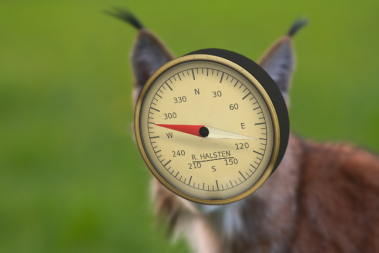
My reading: ° 285
